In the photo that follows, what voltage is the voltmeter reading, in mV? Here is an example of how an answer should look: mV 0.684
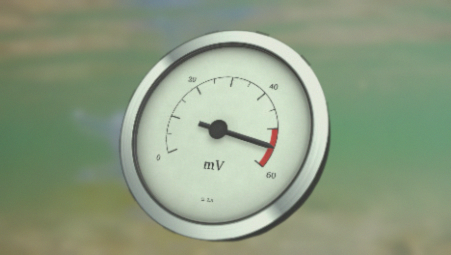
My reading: mV 55
